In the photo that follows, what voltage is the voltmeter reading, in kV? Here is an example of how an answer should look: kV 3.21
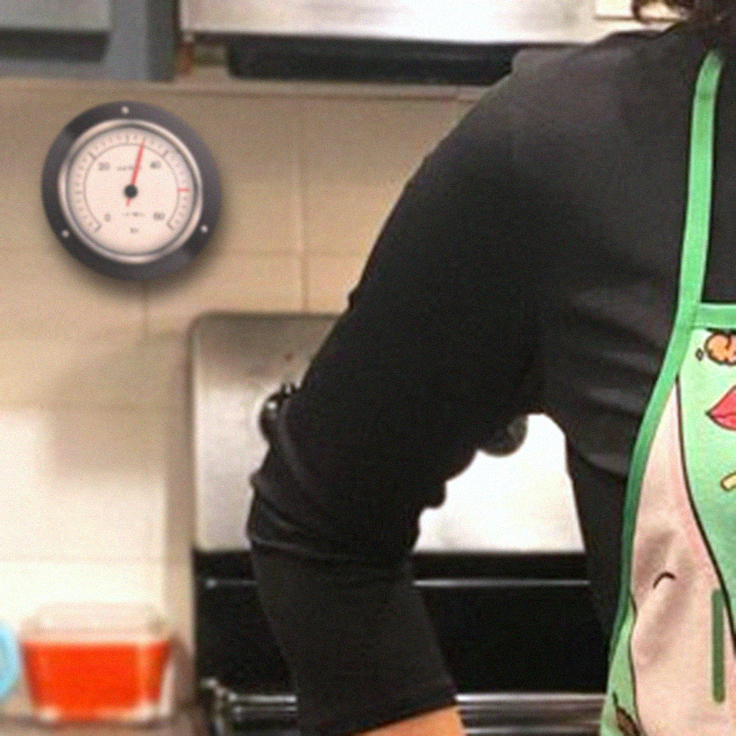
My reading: kV 34
